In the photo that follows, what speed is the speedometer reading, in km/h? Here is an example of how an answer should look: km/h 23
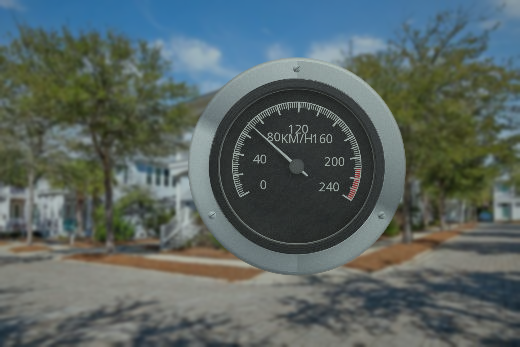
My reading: km/h 70
